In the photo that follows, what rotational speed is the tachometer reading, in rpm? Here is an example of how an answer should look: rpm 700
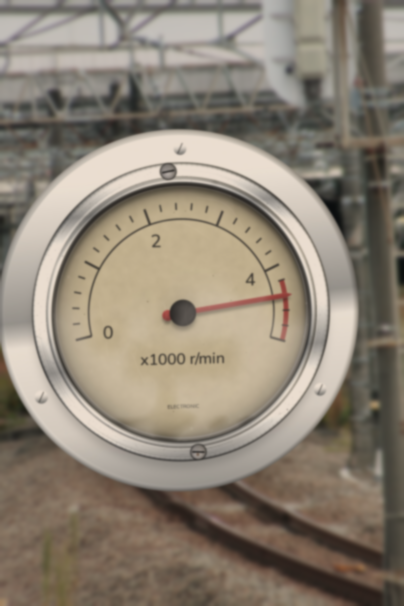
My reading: rpm 4400
